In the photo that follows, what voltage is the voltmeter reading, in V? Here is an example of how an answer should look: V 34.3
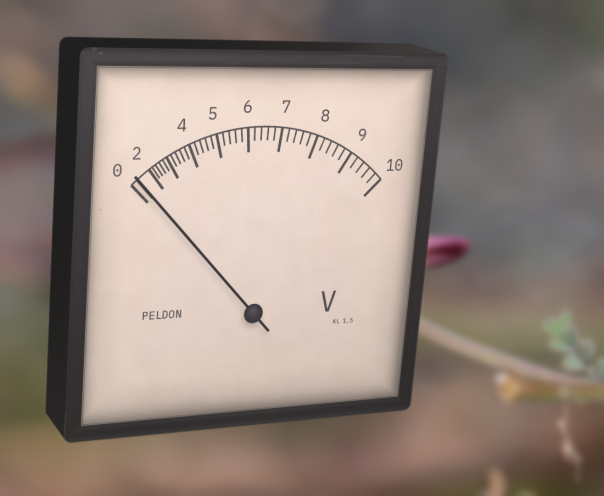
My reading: V 1
